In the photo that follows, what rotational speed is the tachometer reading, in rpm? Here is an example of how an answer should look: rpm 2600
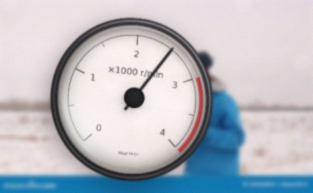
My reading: rpm 2500
